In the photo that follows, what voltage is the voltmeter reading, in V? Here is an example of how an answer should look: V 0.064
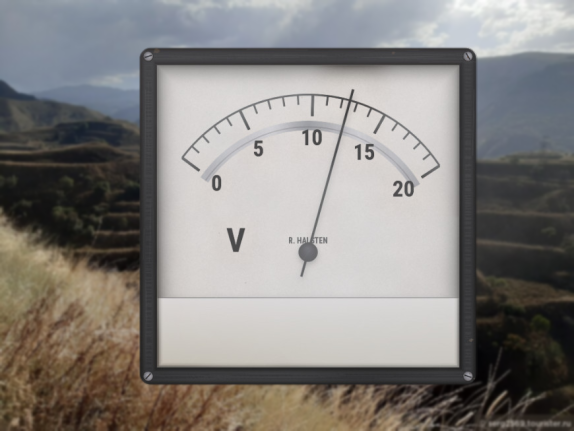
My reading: V 12.5
